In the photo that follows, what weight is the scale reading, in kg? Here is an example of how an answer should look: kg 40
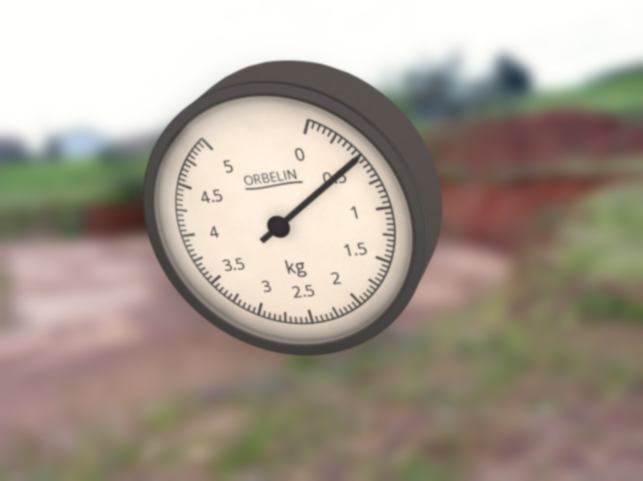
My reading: kg 0.5
